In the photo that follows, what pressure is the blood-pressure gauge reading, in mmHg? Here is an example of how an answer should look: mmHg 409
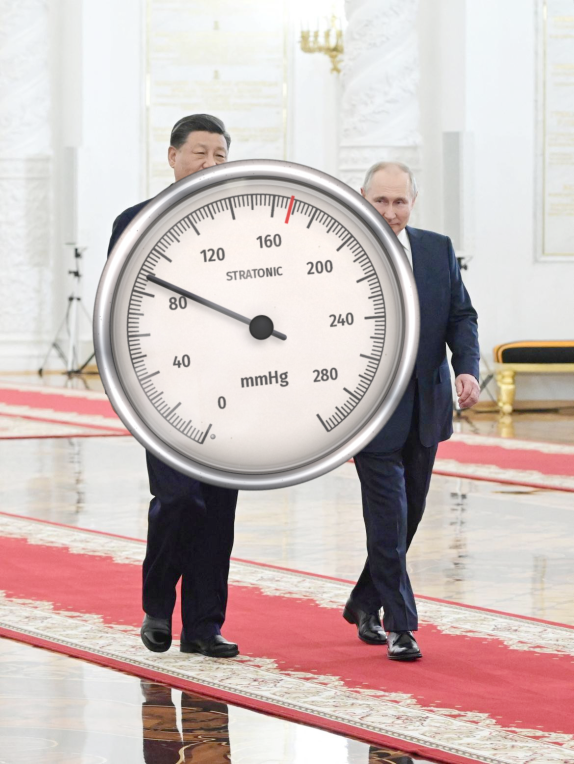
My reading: mmHg 88
